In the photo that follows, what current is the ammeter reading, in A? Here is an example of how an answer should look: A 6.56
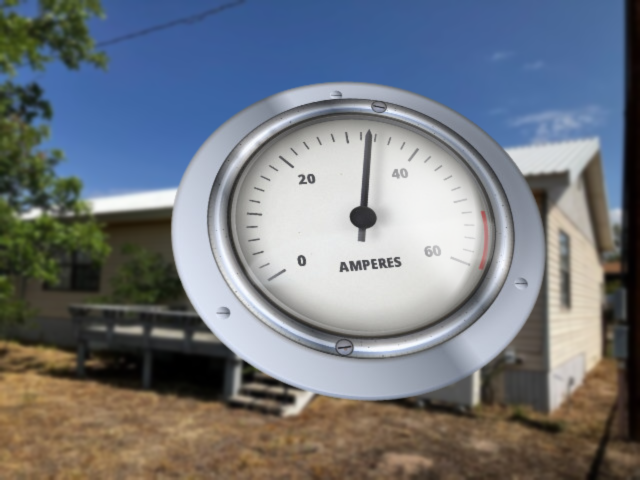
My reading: A 33
